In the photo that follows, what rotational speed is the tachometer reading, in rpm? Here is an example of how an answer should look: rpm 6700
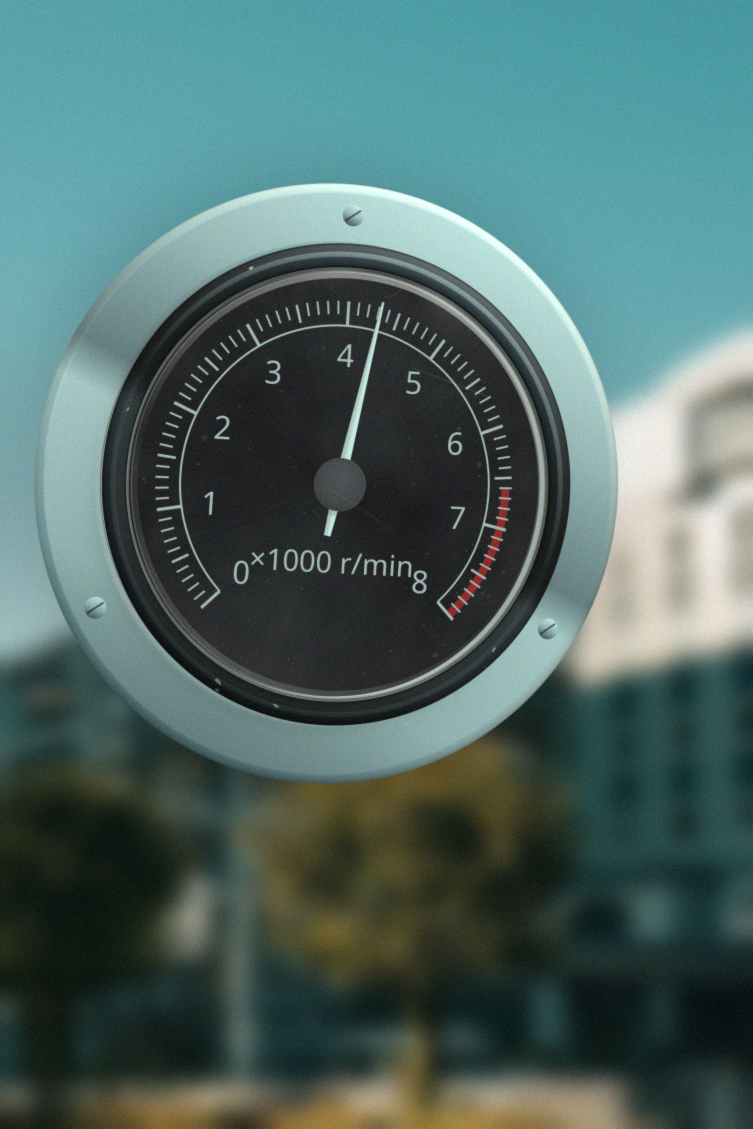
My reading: rpm 4300
